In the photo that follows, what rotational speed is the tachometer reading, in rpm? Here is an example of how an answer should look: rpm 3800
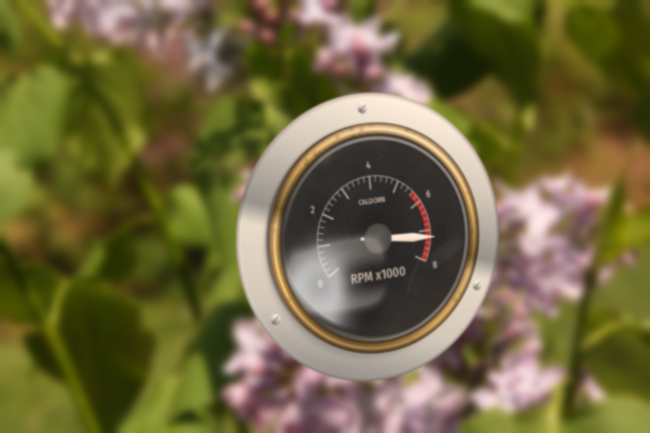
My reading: rpm 7200
